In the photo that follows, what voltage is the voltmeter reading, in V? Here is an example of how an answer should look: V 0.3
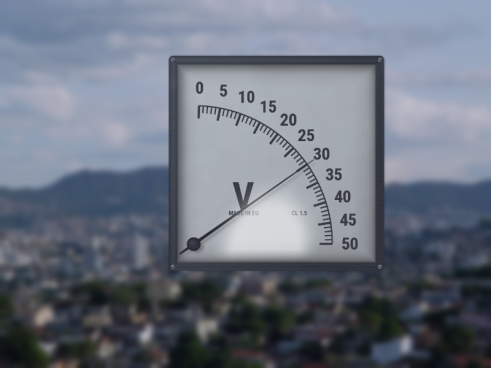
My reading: V 30
